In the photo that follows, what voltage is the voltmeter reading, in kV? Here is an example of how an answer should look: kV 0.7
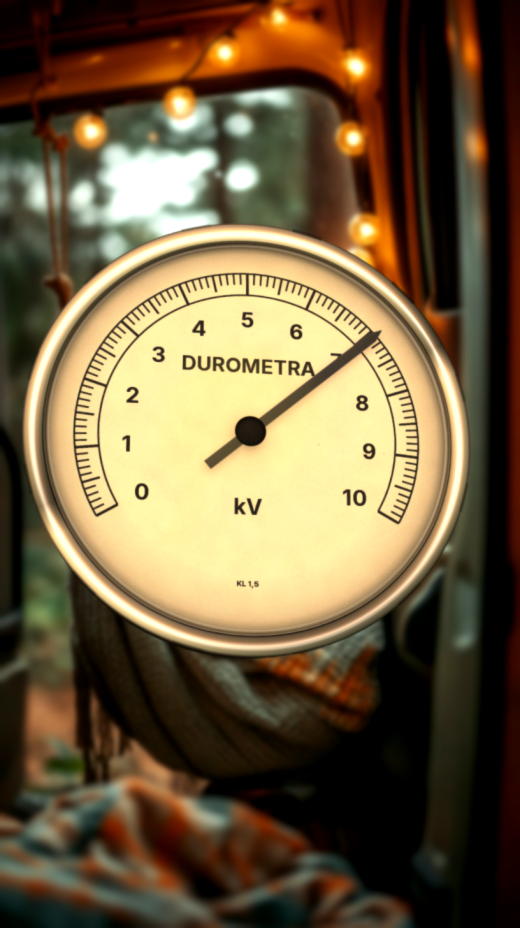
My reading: kV 7.1
